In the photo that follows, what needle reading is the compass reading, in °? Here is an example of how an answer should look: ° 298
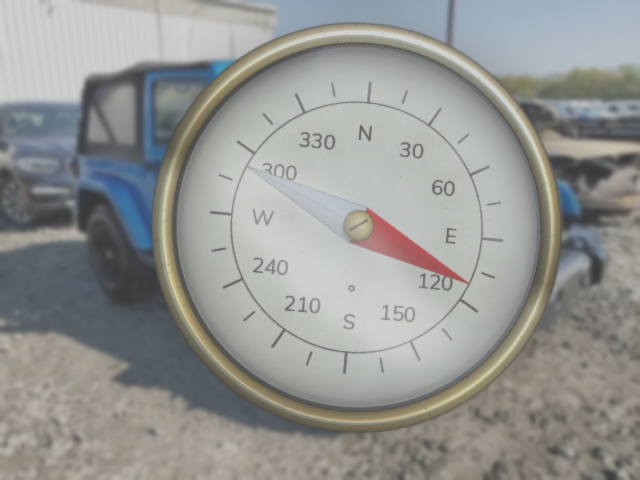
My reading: ° 112.5
